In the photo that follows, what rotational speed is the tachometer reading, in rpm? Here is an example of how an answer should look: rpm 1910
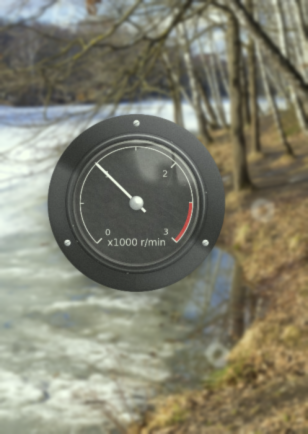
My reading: rpm 1000
